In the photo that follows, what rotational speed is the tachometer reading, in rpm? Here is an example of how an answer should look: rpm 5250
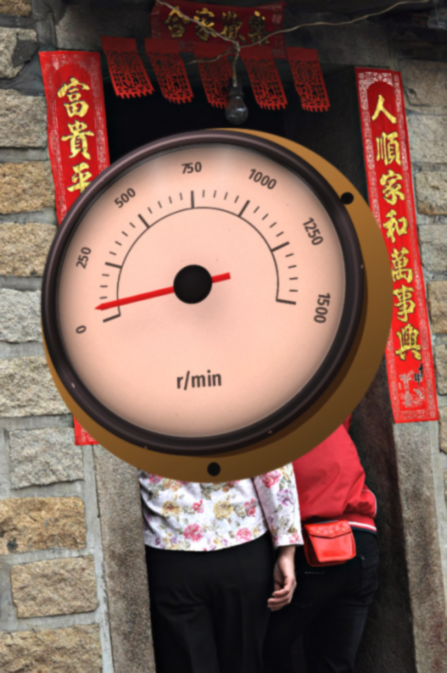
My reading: rpm 50
